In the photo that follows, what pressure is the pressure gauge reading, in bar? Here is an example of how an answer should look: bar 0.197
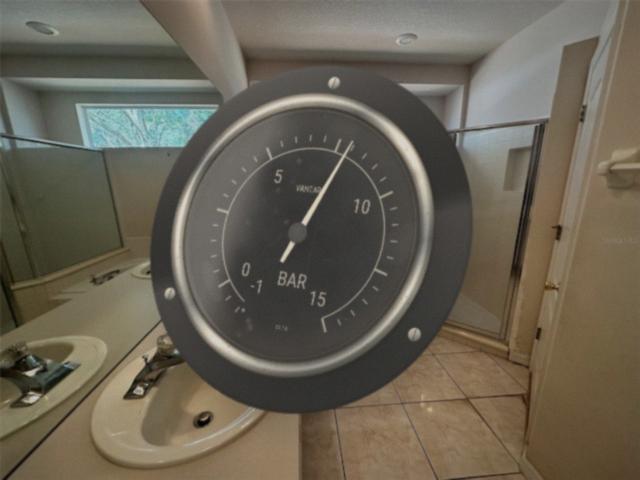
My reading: bar 8
